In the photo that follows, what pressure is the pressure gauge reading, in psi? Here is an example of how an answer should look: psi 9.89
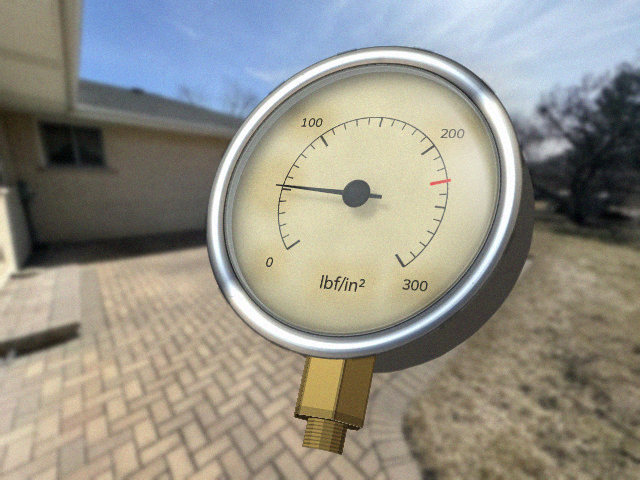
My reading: psi 50
